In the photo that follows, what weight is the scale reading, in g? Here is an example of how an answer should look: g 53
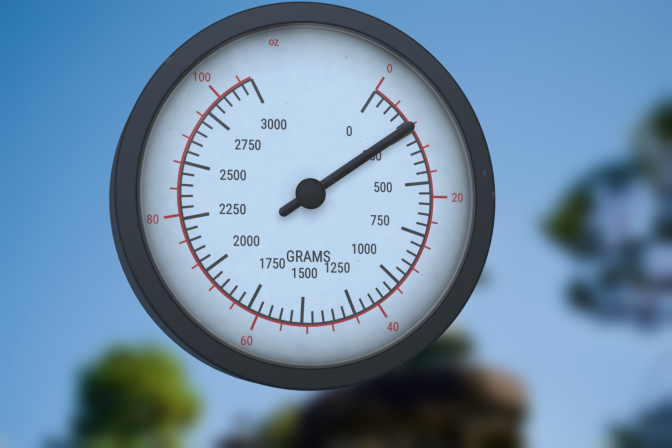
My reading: g 225
